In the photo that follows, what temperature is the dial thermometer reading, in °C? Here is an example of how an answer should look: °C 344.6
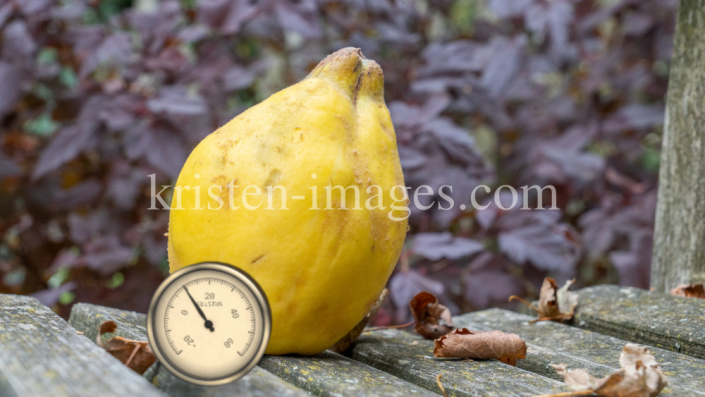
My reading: °C 10
